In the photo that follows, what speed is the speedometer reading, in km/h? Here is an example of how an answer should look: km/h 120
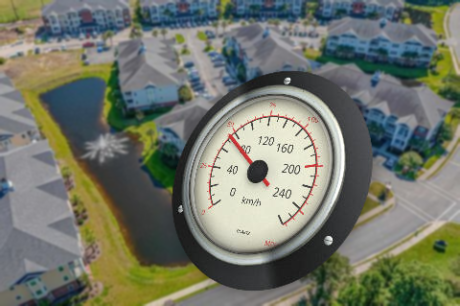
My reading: km/h 75
